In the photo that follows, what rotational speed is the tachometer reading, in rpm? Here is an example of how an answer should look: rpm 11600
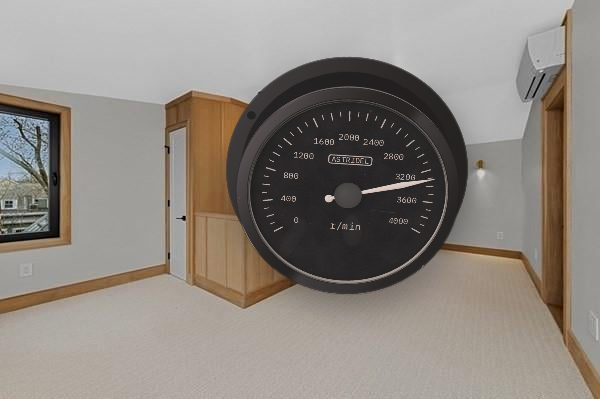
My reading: rpm 3300
